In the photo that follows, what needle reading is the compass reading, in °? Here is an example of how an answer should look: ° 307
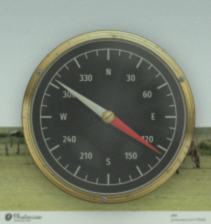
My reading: ° 125
